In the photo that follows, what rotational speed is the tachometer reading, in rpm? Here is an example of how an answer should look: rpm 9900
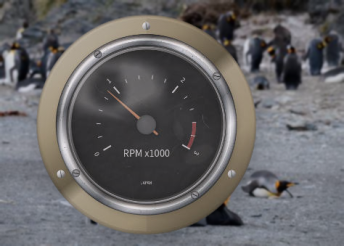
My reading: rpm 900
